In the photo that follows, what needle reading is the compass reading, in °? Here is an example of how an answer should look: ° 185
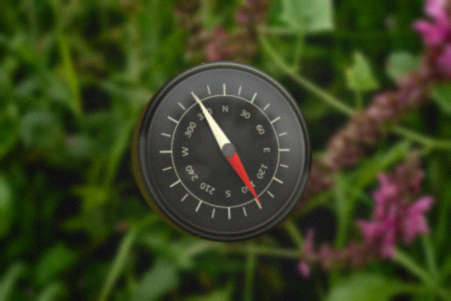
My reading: ° 150
